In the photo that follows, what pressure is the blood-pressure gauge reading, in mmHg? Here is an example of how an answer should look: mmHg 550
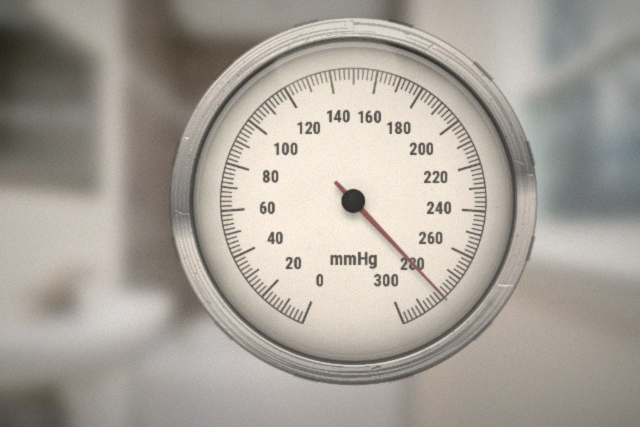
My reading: mmHg 280
